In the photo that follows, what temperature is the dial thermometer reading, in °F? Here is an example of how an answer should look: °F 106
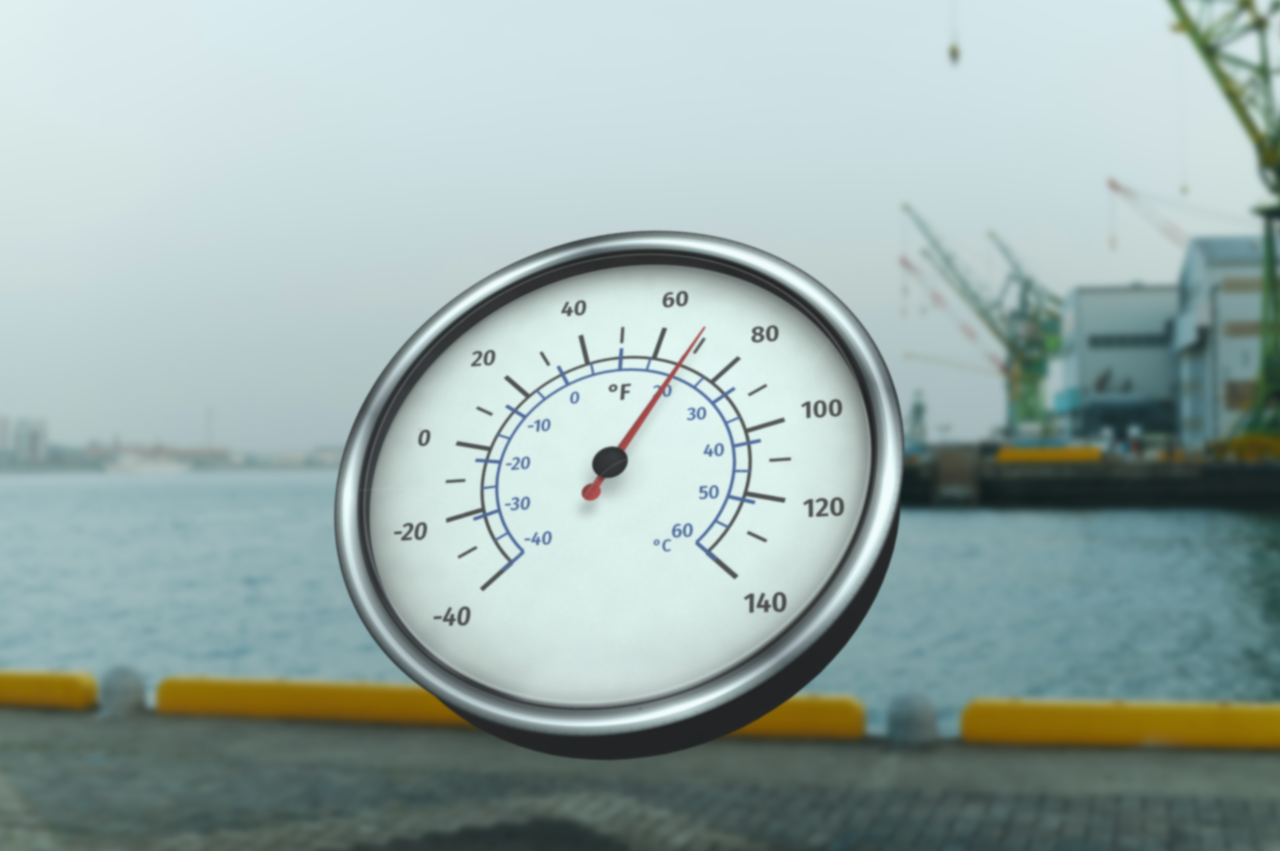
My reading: °F 70
